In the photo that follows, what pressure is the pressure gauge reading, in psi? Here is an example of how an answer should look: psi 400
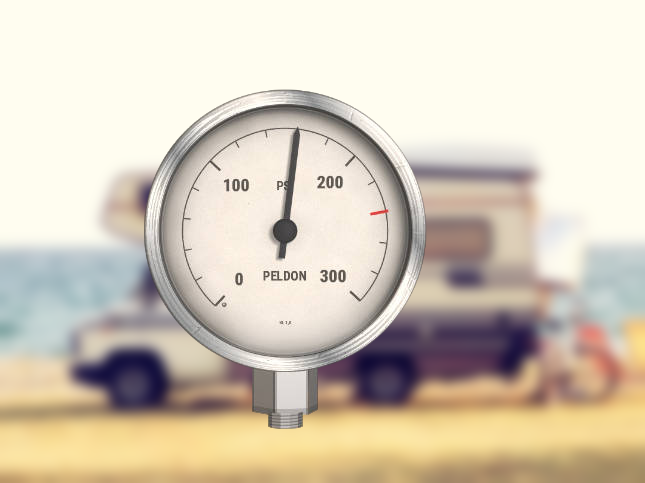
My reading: psi 160
